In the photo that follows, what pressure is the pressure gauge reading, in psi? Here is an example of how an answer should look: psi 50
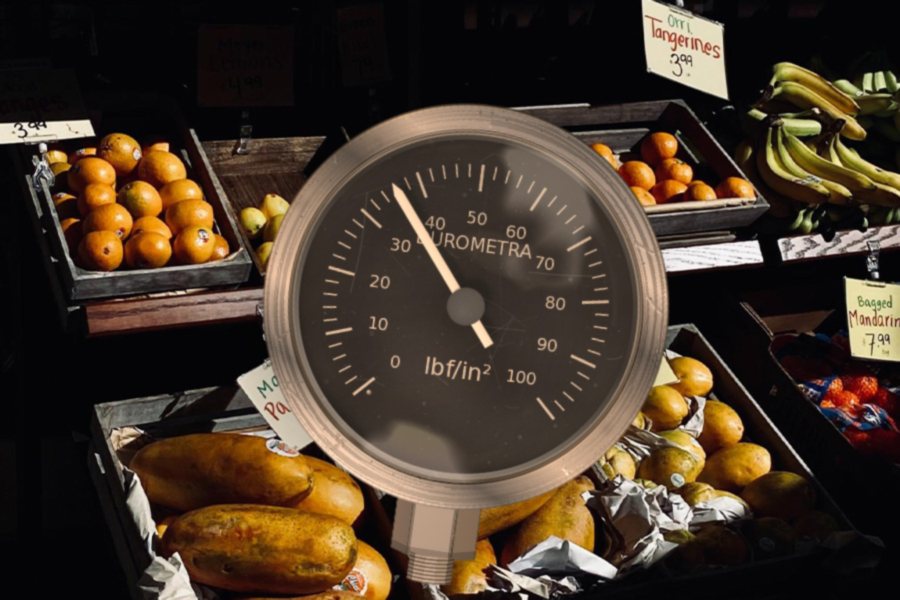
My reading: psi 36
